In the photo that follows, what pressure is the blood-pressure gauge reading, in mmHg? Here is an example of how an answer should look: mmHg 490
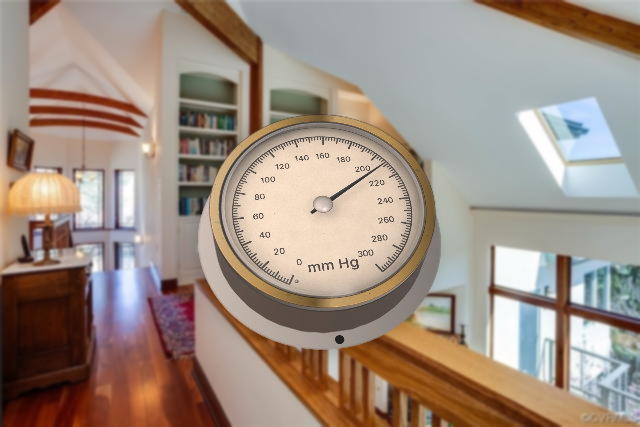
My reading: mmHg 210
